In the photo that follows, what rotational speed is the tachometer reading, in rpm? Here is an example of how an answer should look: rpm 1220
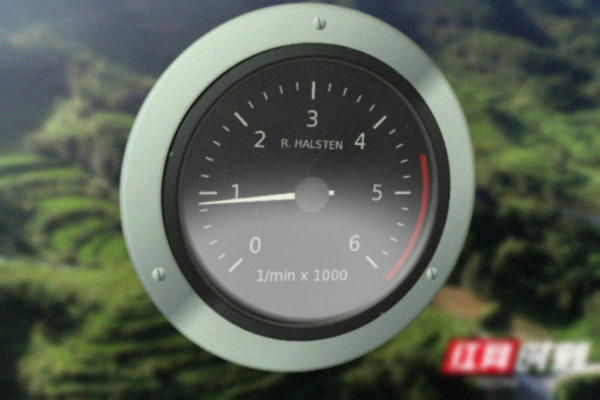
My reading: rpm 900
